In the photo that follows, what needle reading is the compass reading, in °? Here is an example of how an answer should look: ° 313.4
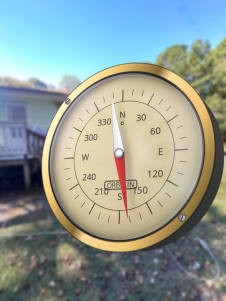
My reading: ° 170
